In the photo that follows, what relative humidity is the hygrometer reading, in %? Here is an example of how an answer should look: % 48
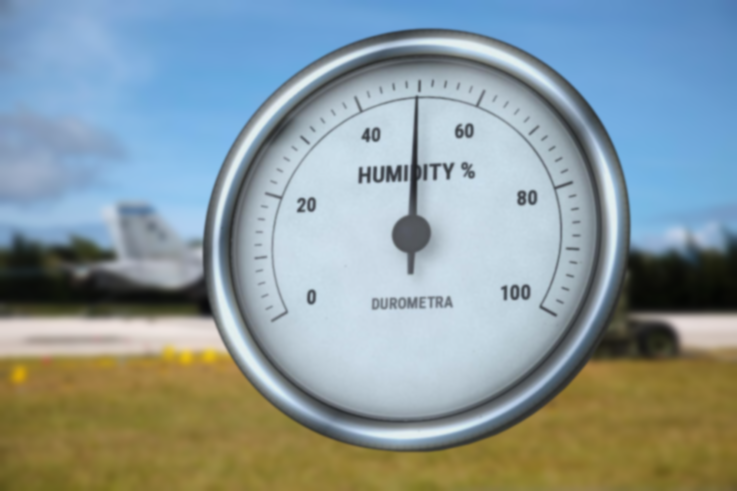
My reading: % 50
